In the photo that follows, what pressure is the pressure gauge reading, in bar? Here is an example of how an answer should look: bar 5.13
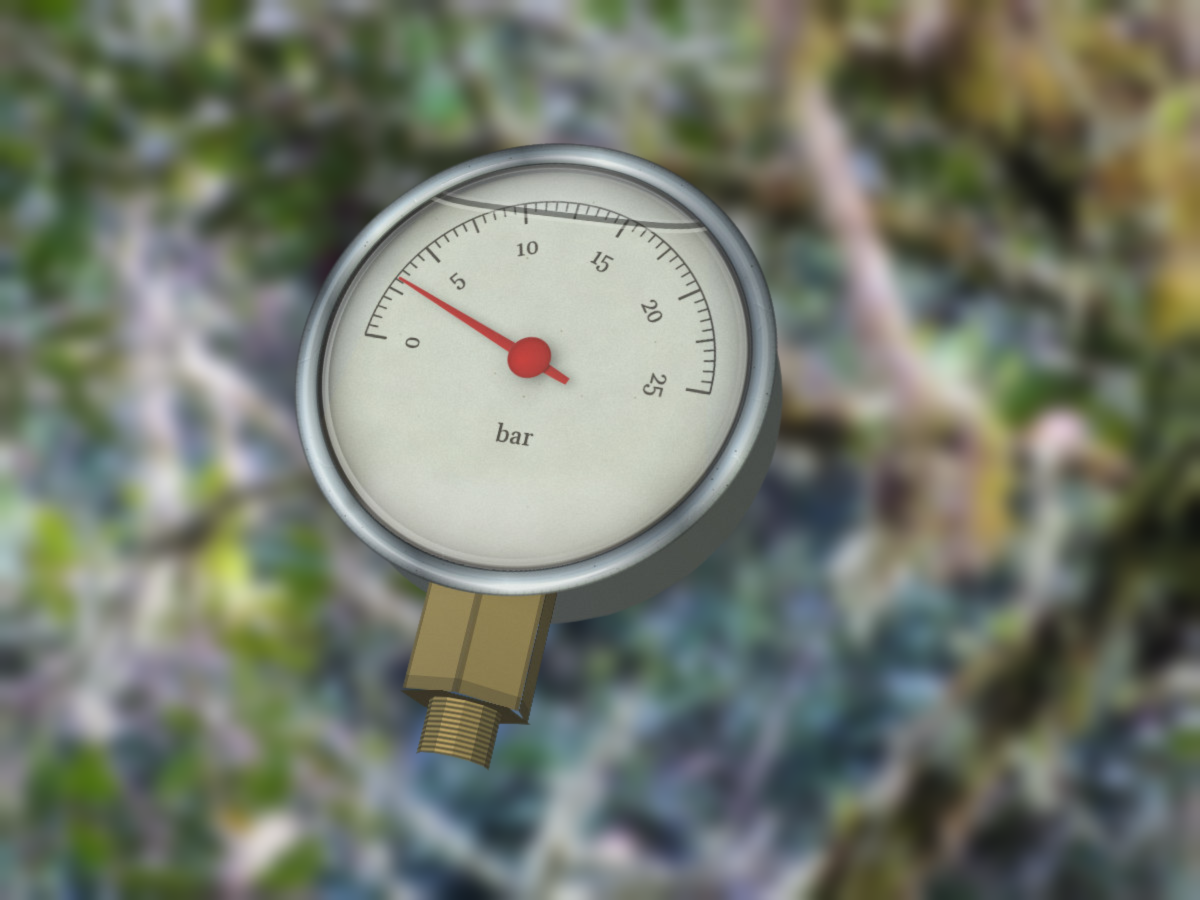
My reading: bar 3
